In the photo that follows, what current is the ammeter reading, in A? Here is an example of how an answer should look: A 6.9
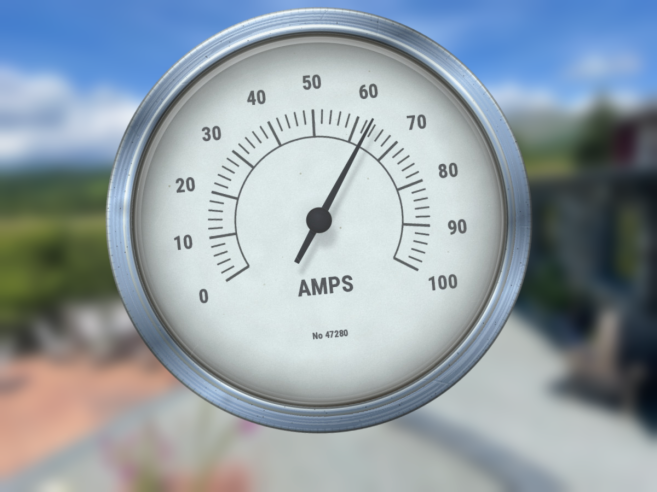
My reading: A 63
